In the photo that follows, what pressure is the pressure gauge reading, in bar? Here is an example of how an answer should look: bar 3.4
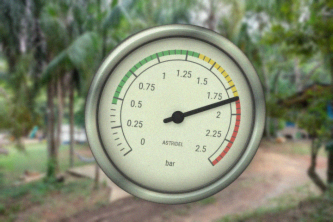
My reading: bar 1.85
